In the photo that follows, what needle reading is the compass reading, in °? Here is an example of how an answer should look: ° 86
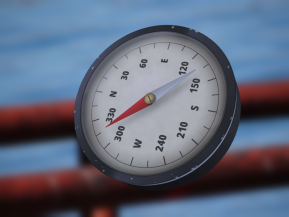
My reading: ° 315
